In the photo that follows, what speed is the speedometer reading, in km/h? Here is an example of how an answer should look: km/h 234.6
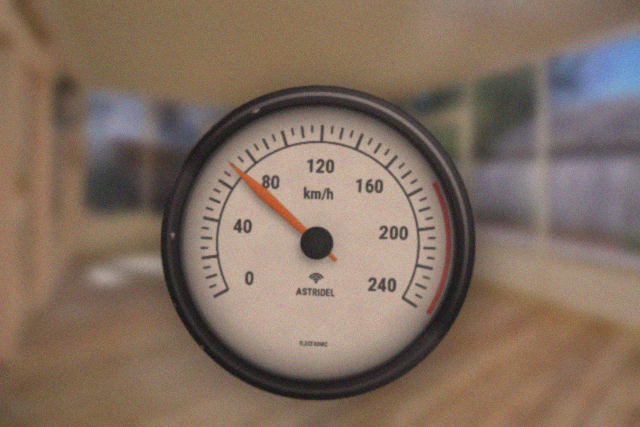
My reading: km/h 70
